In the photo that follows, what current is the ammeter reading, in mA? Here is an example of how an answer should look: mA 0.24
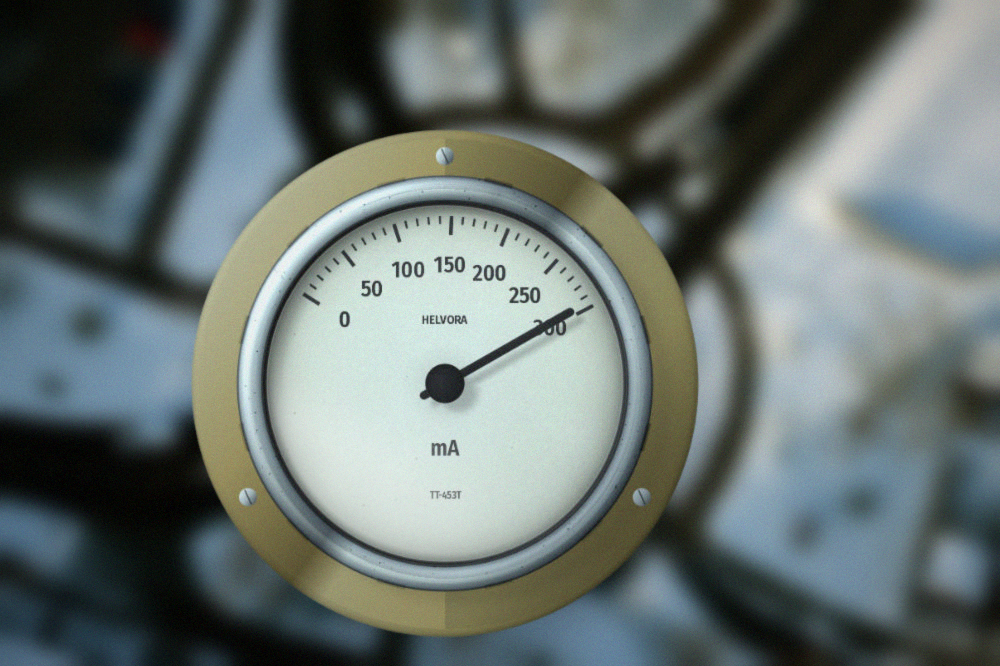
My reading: mA 295
